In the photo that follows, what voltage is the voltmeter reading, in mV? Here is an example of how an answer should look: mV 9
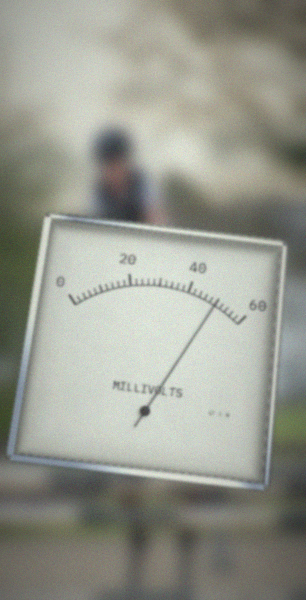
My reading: mV 50
